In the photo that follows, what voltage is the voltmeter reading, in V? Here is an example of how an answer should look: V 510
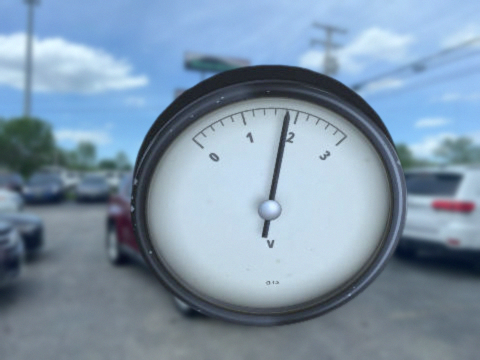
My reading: V 1.8
